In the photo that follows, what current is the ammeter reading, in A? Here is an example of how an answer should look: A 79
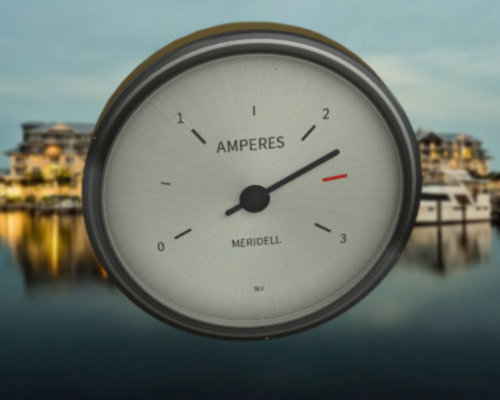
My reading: A 2.25
